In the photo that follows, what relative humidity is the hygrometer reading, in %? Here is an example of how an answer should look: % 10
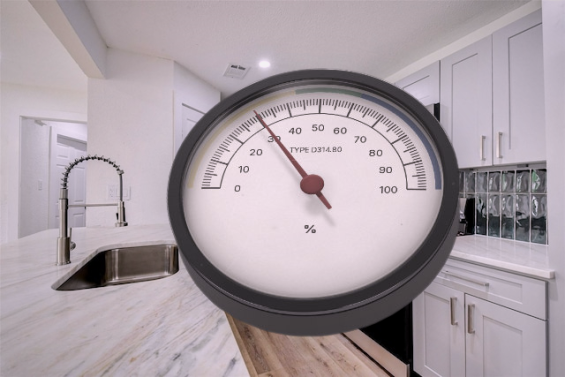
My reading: % 30
